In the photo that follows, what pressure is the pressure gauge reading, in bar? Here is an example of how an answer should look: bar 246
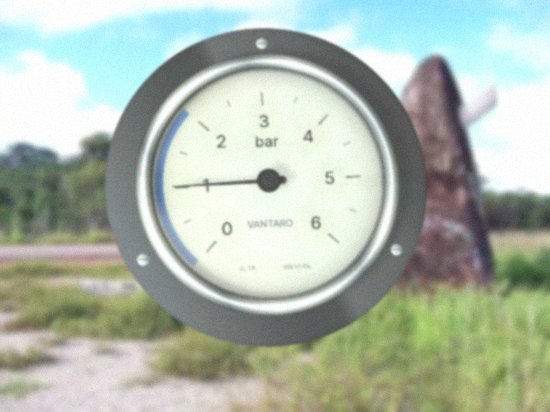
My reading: bar 1
